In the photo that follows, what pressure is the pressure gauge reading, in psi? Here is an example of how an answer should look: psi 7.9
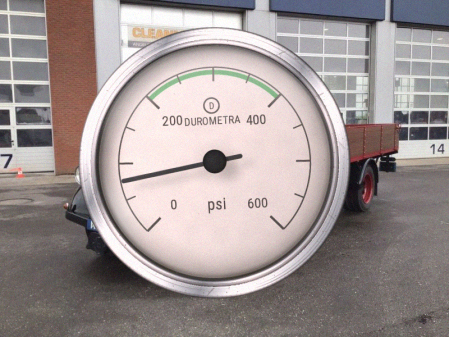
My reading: psi 75
